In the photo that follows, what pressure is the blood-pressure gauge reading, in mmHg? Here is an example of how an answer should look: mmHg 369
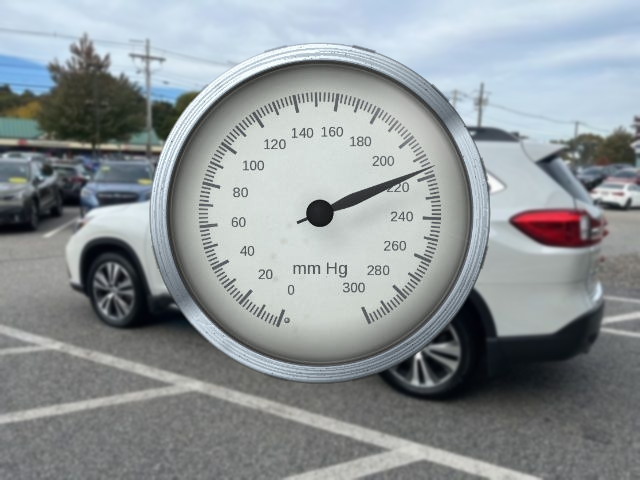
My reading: mmHg 216
